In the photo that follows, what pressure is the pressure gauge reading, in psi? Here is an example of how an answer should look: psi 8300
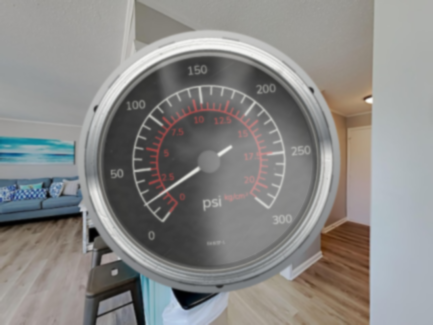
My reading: psi 20
